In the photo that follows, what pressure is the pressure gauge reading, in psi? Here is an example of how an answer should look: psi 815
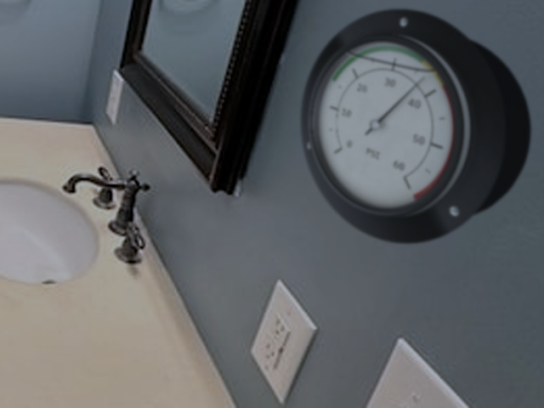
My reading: psi 37.5
